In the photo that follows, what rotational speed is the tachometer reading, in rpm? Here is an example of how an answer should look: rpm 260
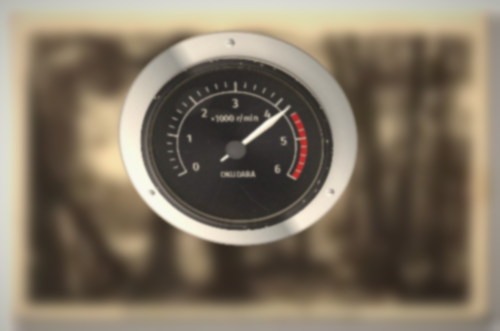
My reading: rpm 4200
